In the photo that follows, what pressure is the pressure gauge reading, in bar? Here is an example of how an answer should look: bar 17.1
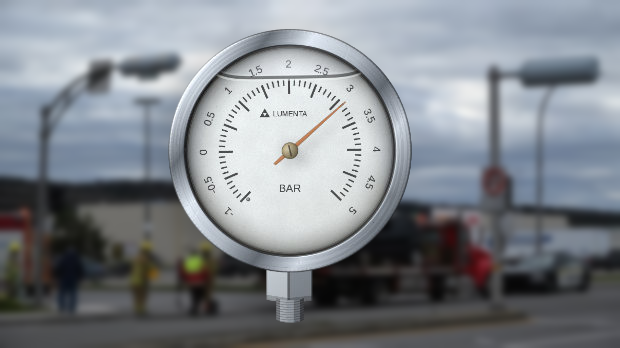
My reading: bar 3.1
